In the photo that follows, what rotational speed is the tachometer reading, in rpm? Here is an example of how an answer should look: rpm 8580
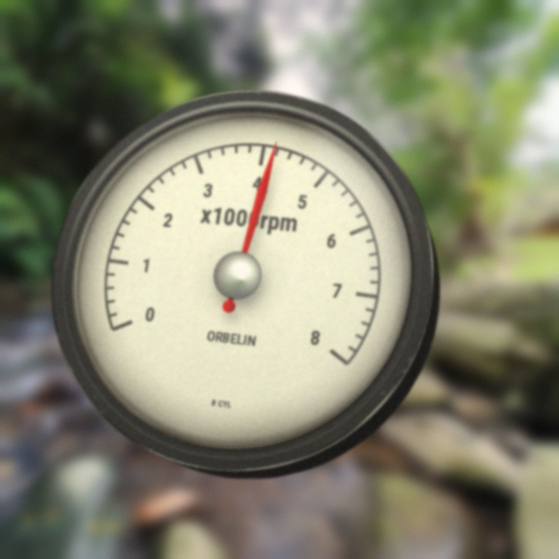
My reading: rpm 4200
